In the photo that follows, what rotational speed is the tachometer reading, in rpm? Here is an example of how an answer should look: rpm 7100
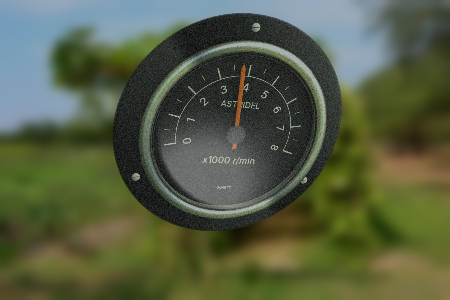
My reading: rpm 3750
